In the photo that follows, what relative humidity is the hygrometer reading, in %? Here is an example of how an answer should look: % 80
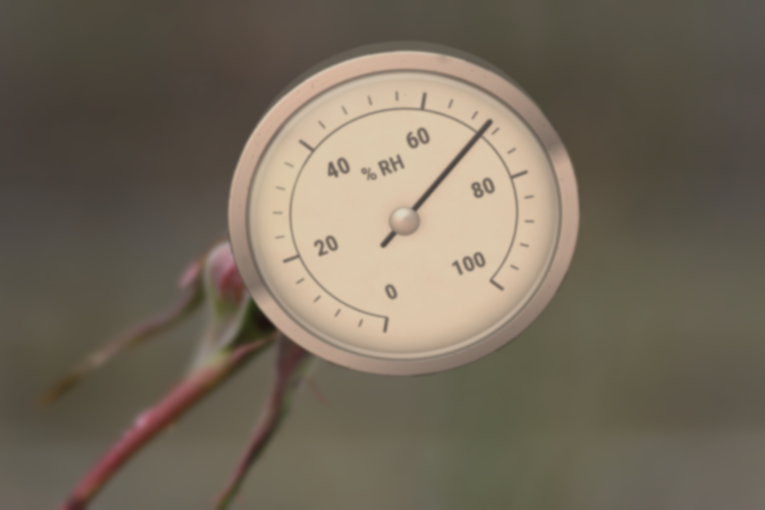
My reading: % 70
